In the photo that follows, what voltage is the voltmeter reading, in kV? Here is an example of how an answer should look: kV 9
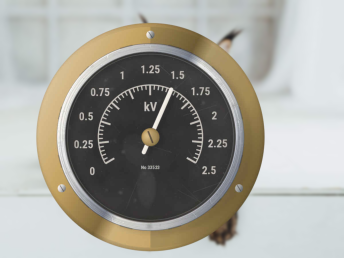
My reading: kV 1.5
